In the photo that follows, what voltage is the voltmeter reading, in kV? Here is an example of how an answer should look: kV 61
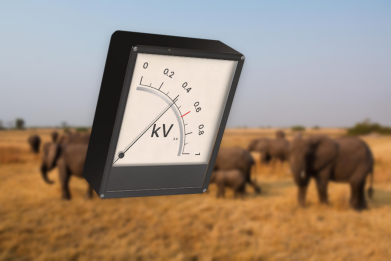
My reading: kV 0.4
